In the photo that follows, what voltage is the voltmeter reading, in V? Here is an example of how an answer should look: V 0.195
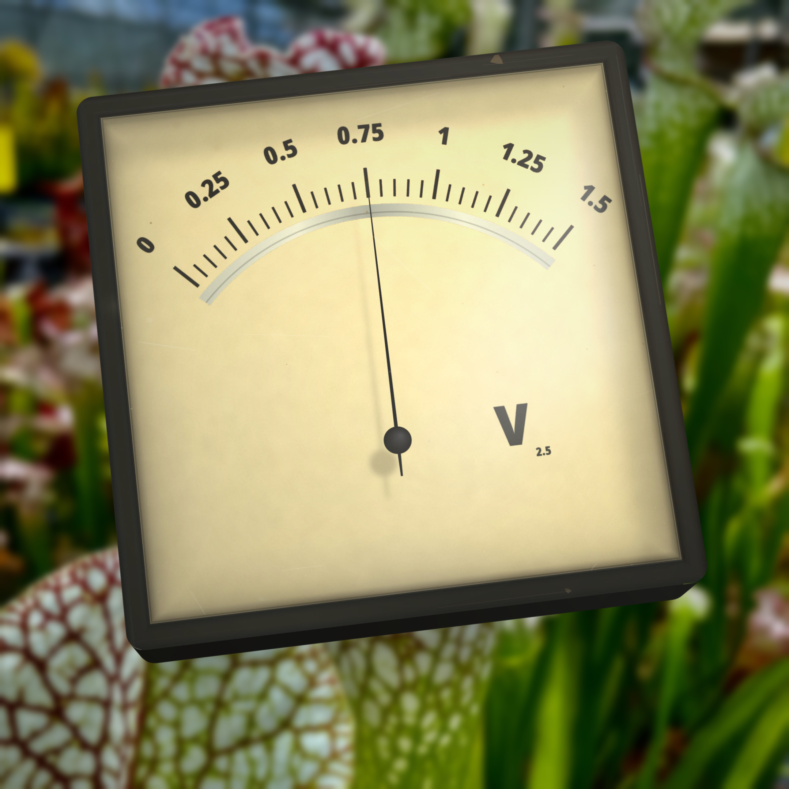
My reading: V 0.75
